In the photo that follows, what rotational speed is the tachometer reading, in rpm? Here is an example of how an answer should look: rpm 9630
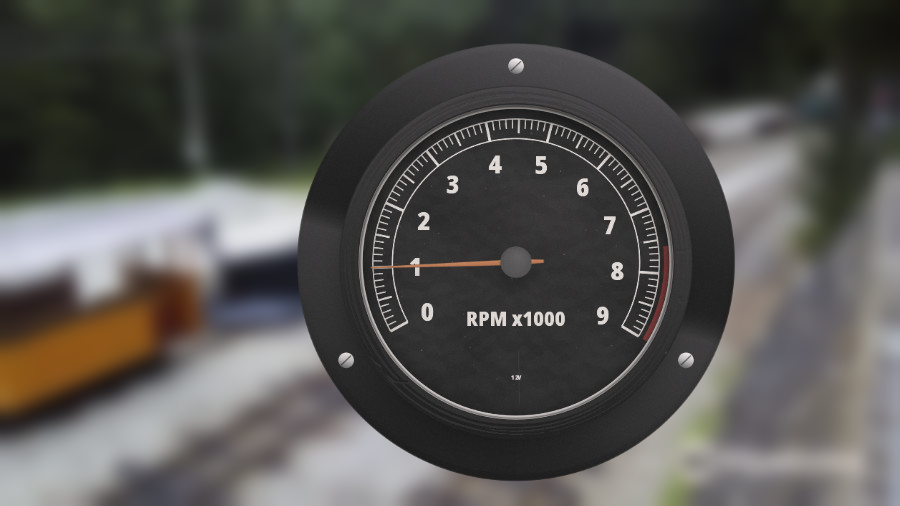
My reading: rpm 1000
